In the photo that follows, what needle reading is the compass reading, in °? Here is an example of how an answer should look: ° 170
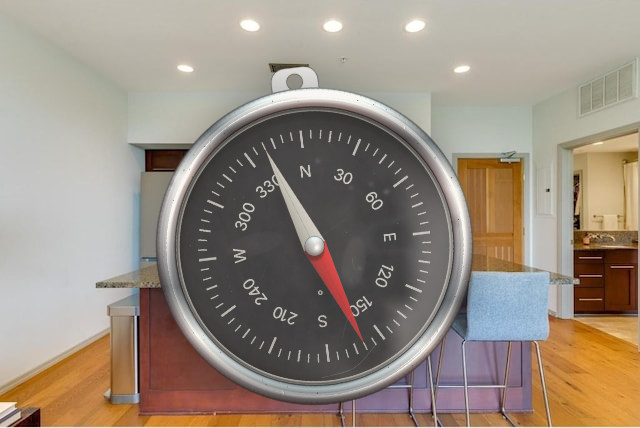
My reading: ° 160
